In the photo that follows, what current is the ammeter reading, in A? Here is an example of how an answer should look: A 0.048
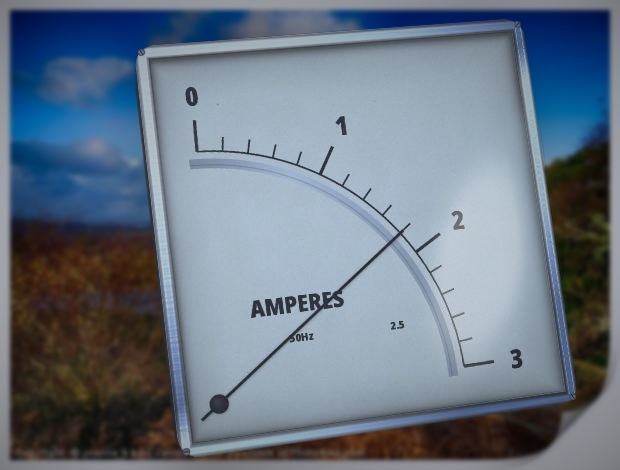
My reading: A 1.8
